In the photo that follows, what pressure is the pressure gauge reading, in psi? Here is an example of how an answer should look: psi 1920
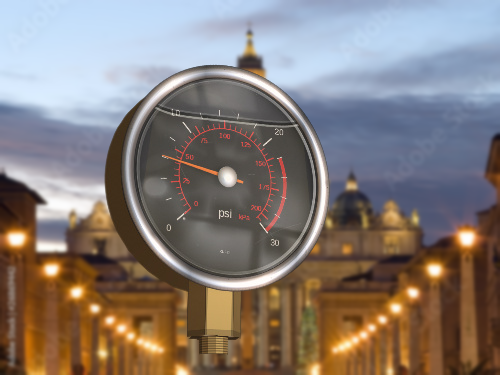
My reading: psi 6
